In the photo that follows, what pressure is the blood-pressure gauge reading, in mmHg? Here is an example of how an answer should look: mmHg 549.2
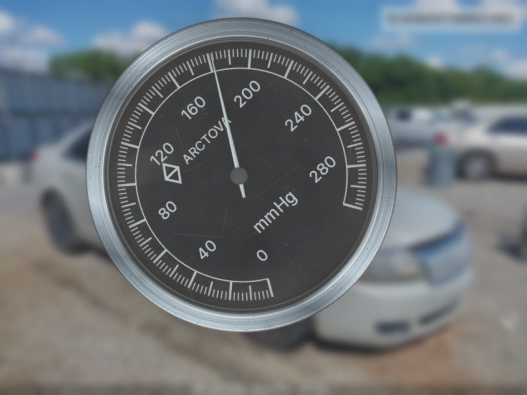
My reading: mmHg 182
